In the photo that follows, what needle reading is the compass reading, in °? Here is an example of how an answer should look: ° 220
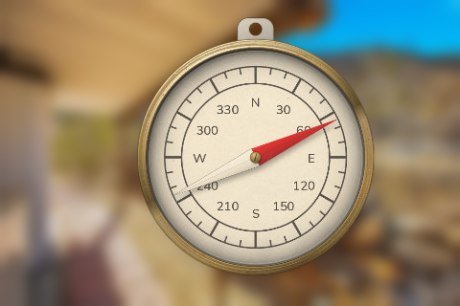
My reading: ° 65
